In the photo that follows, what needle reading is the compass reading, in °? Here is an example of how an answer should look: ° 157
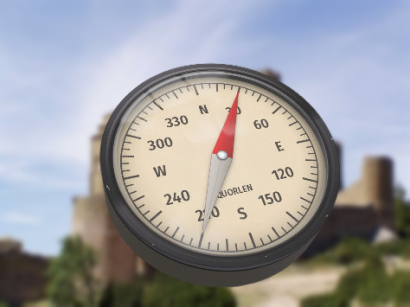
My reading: ° 30
